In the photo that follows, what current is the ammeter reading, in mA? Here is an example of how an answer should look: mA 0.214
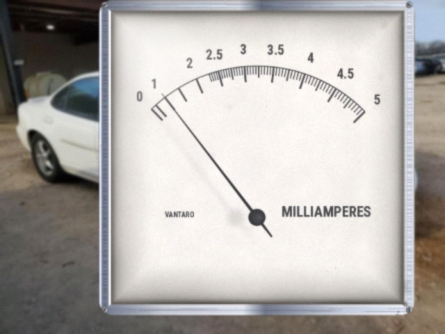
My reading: mA 1
